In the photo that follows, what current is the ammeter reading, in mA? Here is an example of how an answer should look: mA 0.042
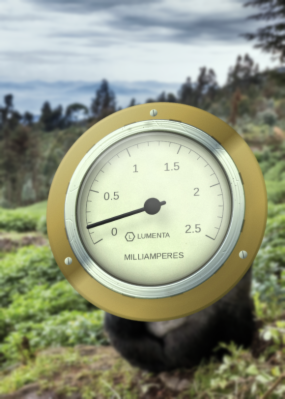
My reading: mA 0.15
